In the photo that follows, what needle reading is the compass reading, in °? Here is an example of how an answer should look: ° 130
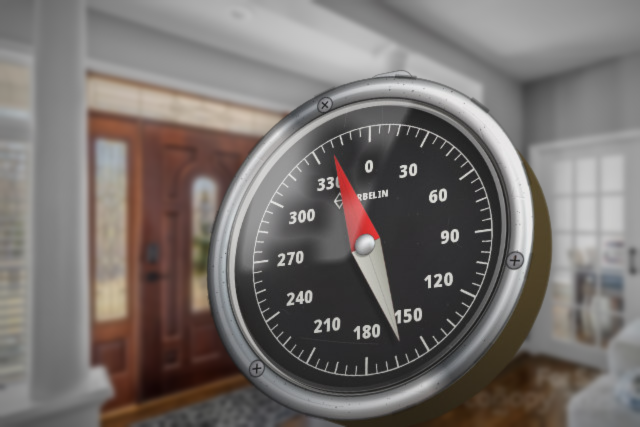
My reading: ° 340
